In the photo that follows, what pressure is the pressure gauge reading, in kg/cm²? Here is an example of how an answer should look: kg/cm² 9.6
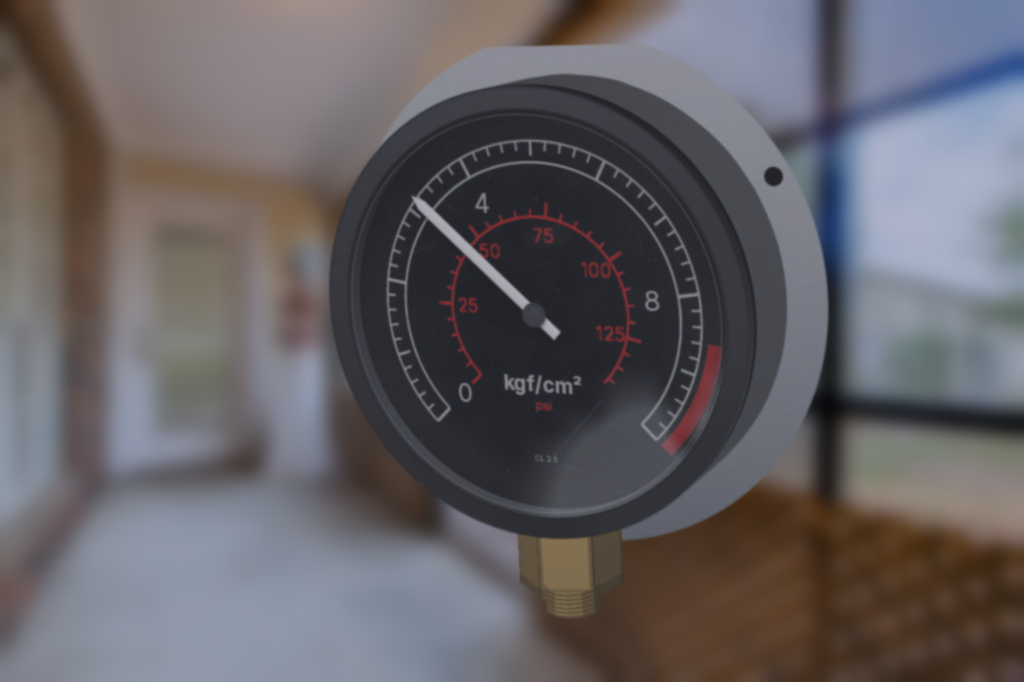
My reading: kg/cm² 3.2
